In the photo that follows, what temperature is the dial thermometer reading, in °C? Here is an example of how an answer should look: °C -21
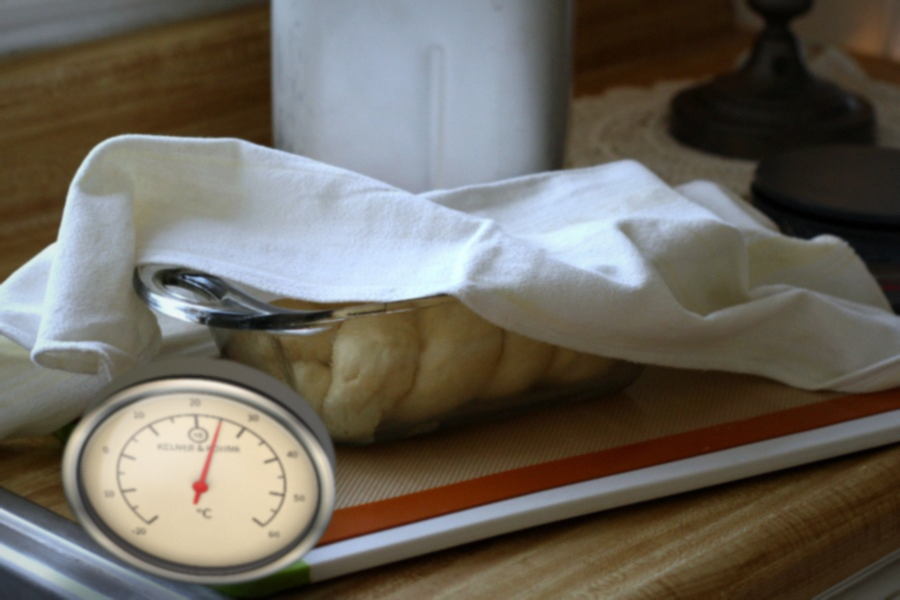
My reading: °C 25
